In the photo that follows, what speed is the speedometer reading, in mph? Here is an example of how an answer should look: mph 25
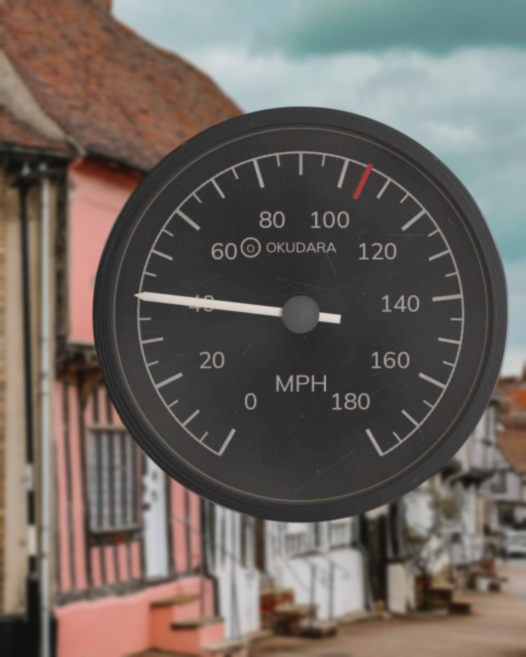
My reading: mph 40
